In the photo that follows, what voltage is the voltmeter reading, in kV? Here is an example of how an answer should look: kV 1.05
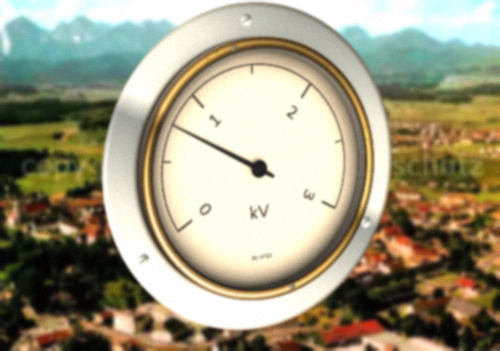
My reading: kV 0.75
